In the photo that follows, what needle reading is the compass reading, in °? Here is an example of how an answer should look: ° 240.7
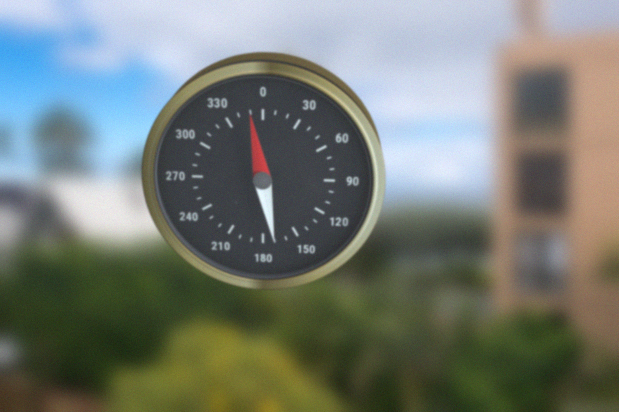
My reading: ° 350
